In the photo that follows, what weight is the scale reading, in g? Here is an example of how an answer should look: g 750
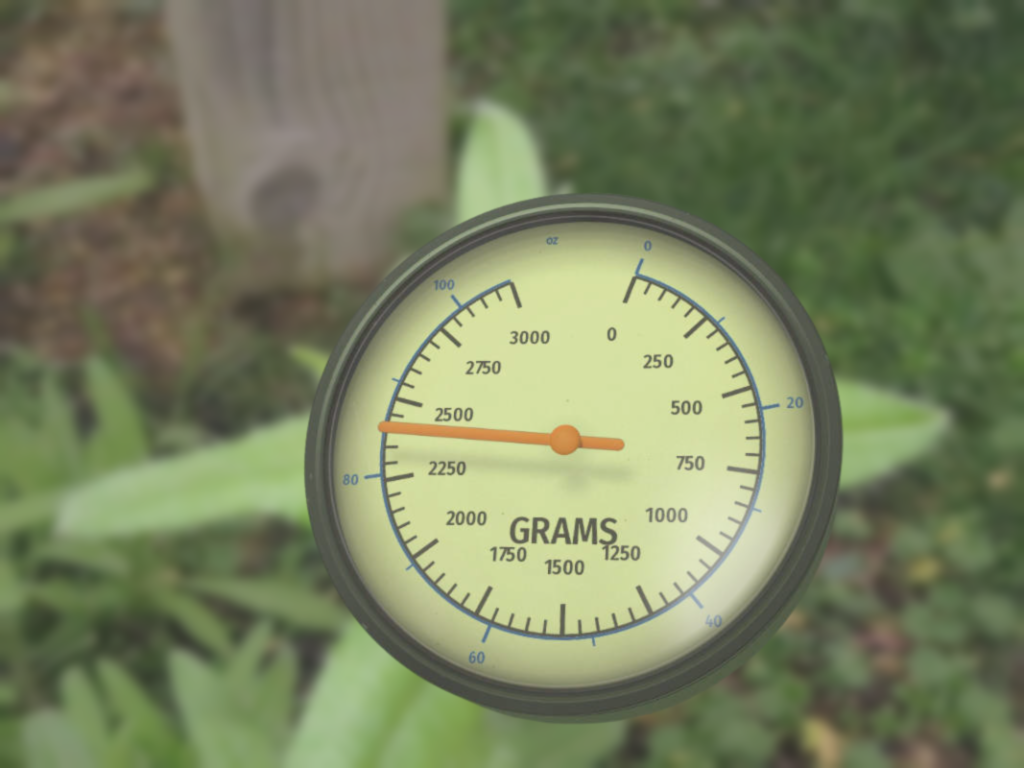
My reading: g 2400
